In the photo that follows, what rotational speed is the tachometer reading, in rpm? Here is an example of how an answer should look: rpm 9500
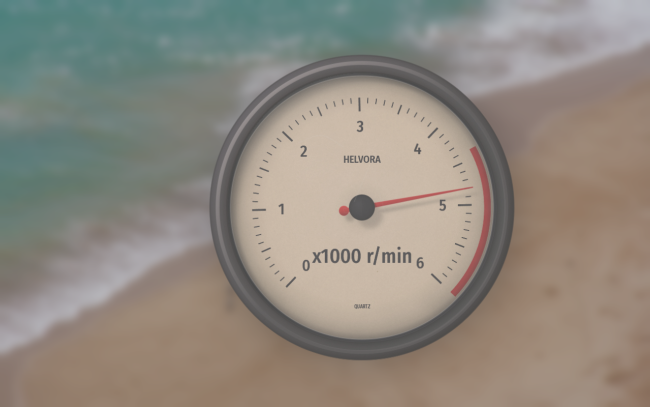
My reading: rpm 4800
